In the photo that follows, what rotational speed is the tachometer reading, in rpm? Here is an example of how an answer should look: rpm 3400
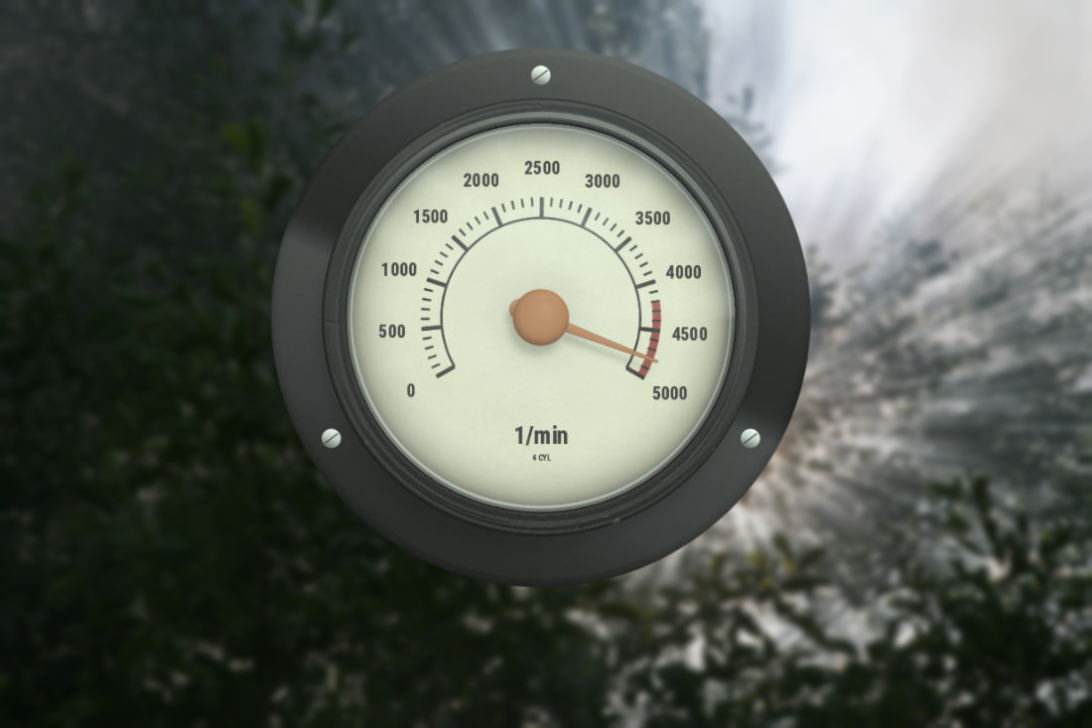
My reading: rpm 4800
